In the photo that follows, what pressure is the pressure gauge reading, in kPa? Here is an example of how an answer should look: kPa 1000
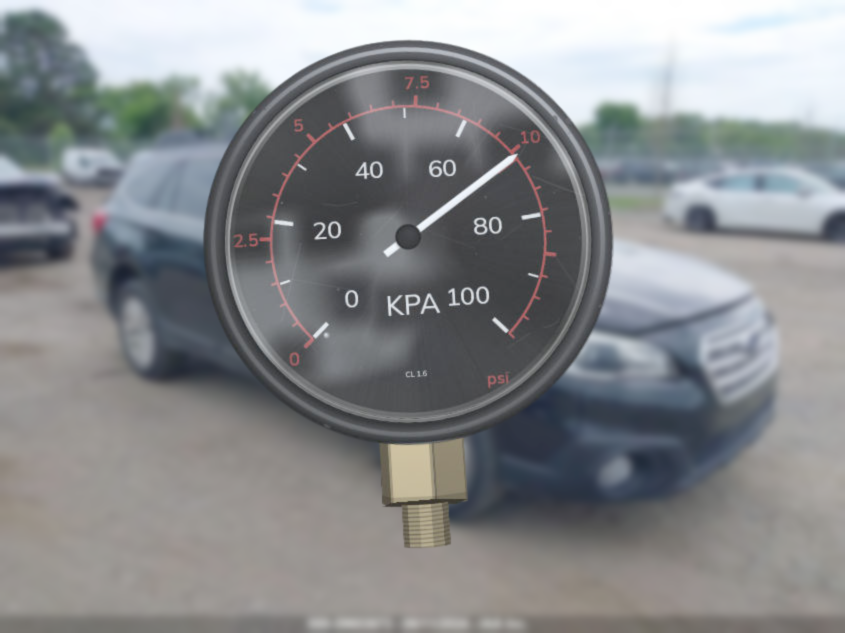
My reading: kPa 70
